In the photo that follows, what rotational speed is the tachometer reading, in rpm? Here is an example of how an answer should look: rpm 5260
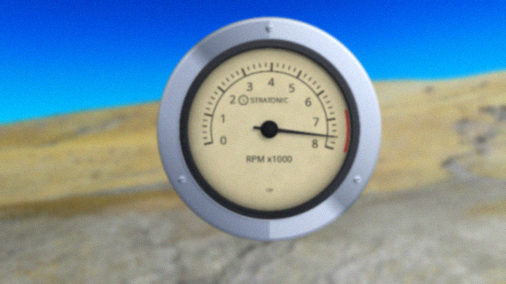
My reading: rpm 7600
